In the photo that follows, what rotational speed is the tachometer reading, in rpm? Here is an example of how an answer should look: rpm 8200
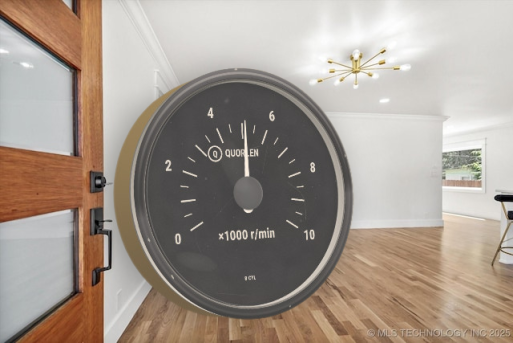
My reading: rpm 5000
